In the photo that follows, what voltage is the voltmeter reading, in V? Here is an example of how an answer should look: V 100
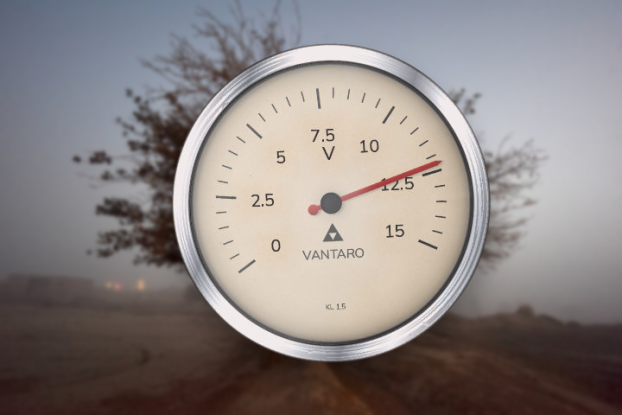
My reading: V 12.25
